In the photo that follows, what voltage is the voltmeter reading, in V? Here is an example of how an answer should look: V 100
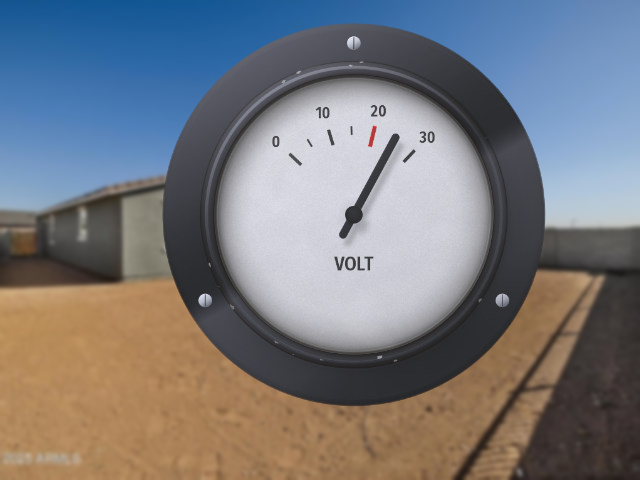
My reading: V 25
